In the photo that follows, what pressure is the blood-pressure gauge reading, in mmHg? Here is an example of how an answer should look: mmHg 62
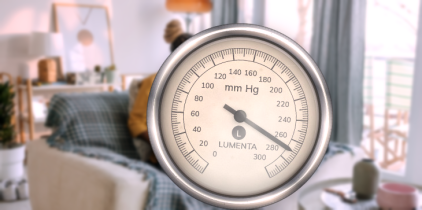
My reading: mmHg 270
